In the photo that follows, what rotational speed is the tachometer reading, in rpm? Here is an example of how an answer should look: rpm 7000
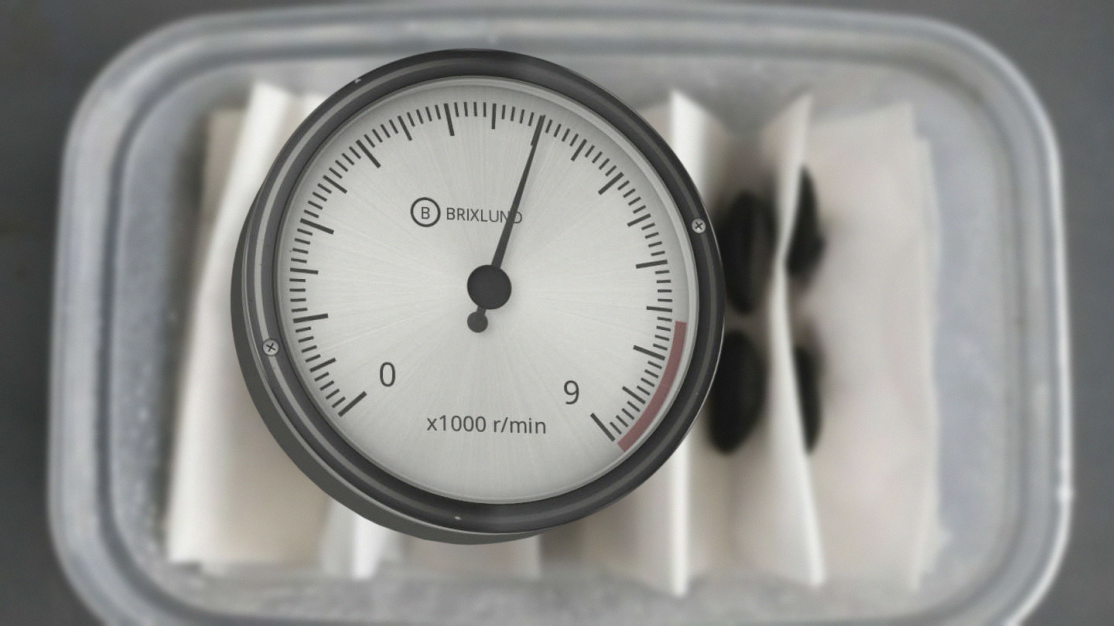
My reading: rpm 5000
